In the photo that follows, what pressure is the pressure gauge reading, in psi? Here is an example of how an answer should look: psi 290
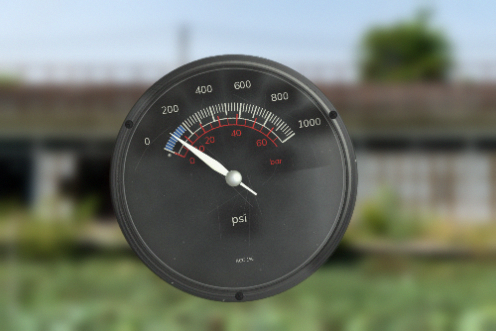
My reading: psi 100
